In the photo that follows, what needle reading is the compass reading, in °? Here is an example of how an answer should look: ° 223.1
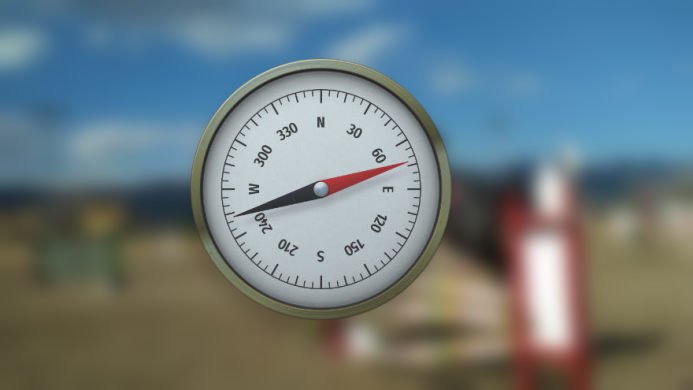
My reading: ° 72.5
